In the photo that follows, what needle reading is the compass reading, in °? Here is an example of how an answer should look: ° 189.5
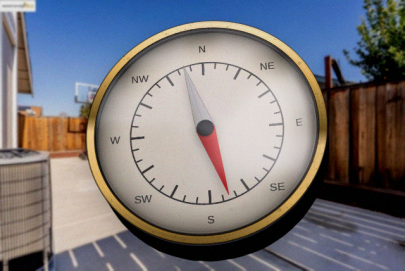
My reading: ° 165
